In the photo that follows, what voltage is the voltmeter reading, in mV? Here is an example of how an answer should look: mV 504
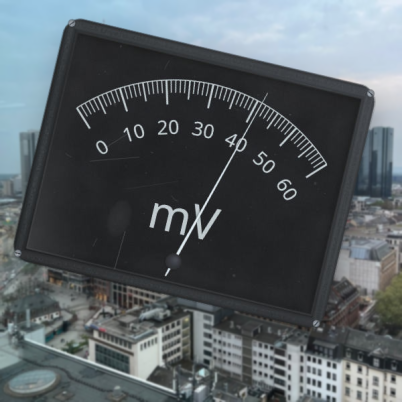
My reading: mV 41
